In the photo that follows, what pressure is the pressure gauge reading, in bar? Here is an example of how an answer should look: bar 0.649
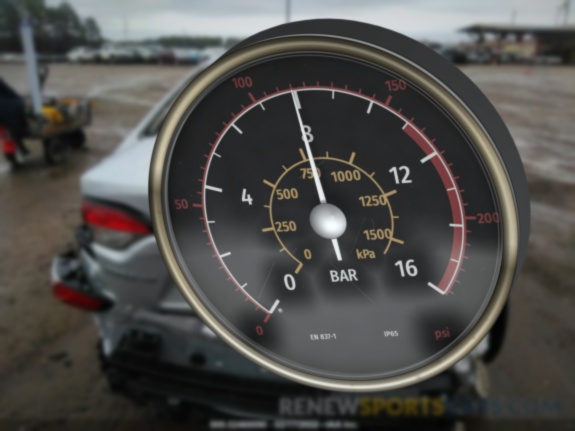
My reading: bar 8
